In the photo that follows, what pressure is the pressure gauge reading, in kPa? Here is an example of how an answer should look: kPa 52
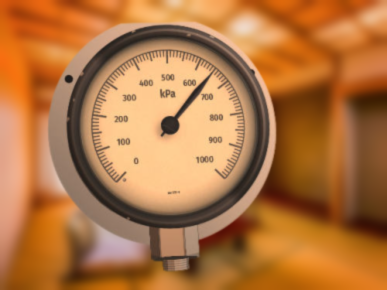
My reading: kPa 650
